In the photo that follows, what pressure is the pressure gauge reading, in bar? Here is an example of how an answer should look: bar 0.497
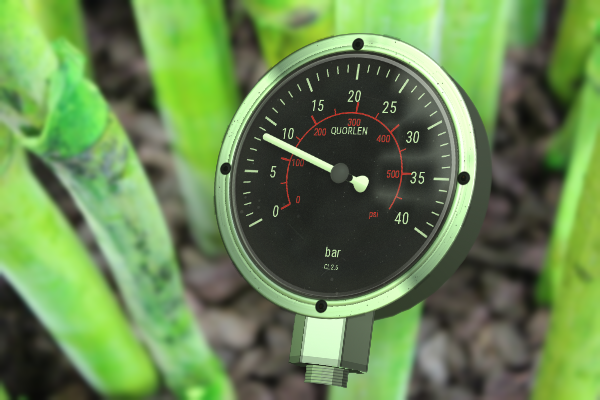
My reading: bar 8.5
